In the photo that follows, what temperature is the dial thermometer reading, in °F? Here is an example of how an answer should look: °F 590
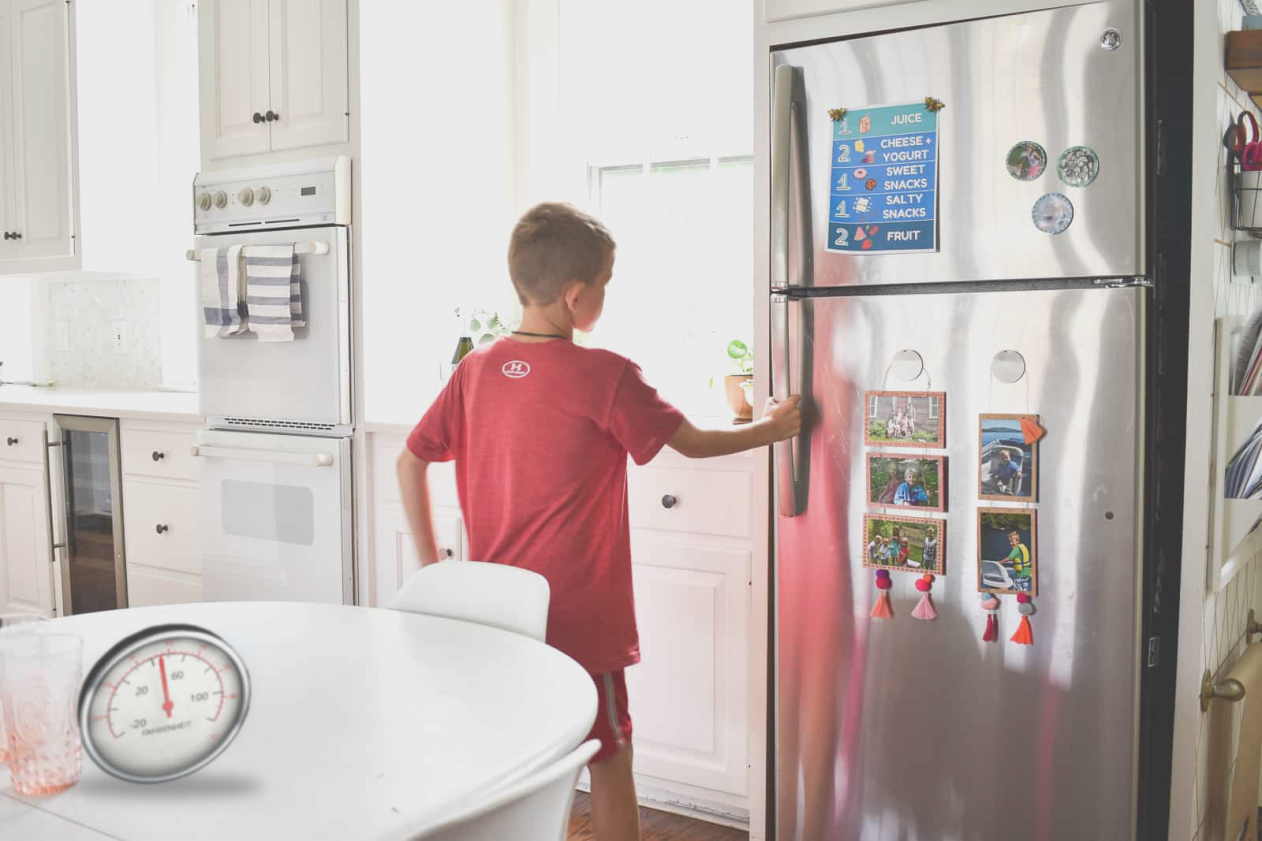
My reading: °F 45
